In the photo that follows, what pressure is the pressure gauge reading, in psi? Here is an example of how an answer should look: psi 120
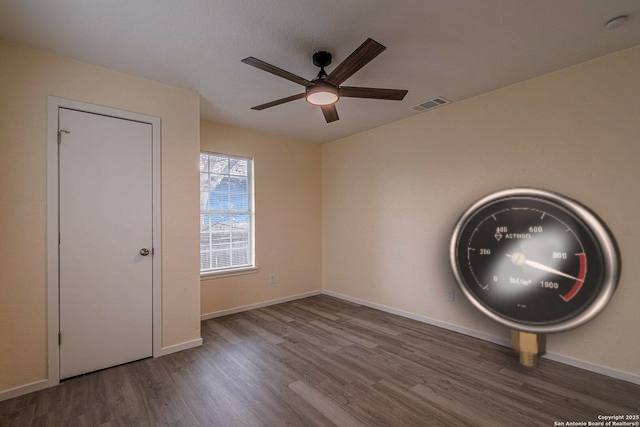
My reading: psi 900
